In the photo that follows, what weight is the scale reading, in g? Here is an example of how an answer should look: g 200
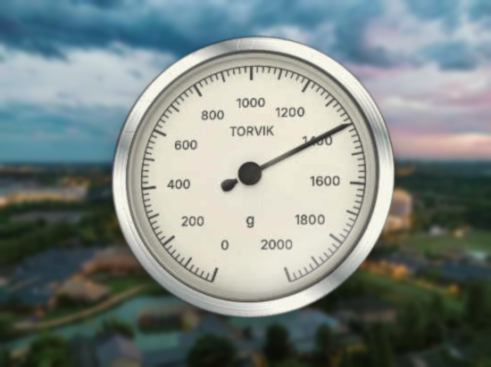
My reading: g 1400
